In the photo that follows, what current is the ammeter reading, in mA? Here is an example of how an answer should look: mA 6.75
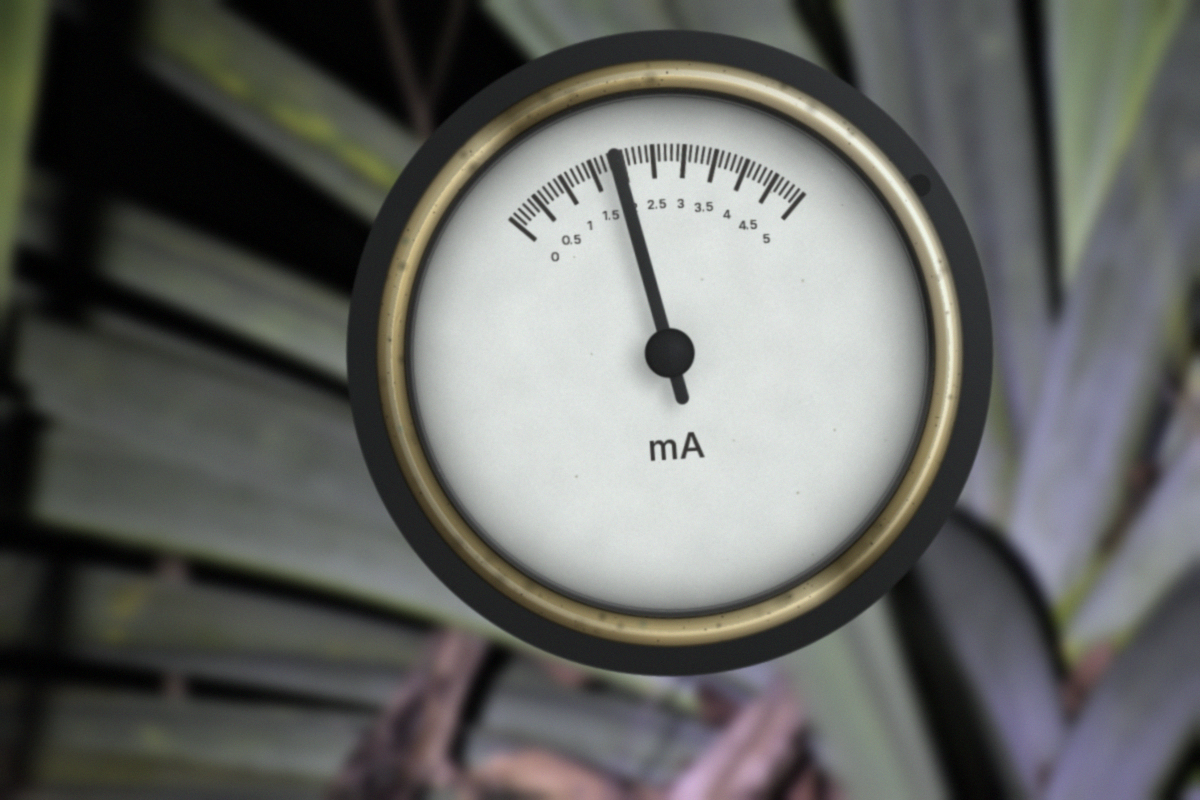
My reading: mA 1.9
